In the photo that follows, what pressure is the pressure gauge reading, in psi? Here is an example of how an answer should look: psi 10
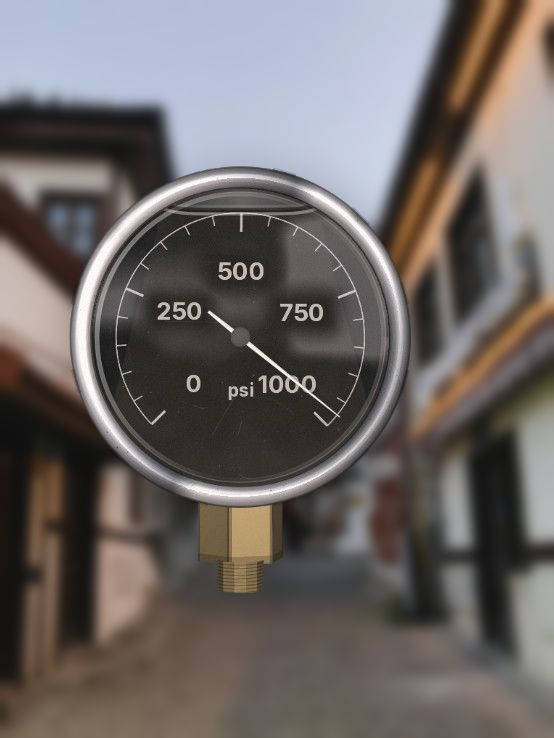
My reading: psi 975
